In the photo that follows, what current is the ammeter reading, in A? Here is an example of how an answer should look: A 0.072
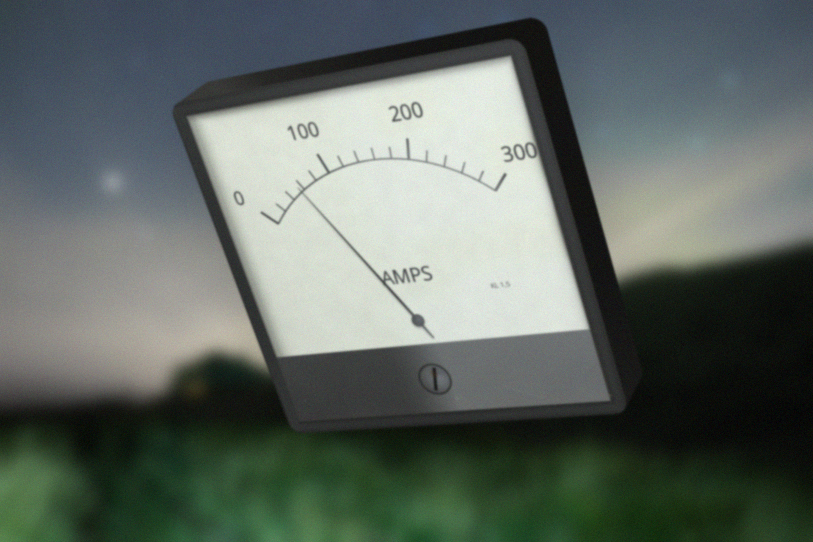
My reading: A 60
